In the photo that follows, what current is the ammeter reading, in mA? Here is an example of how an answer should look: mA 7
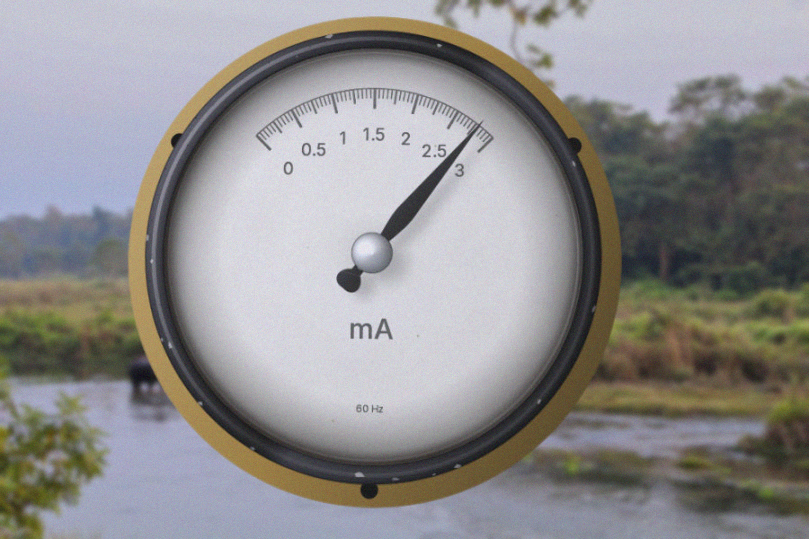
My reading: mA 2.8
